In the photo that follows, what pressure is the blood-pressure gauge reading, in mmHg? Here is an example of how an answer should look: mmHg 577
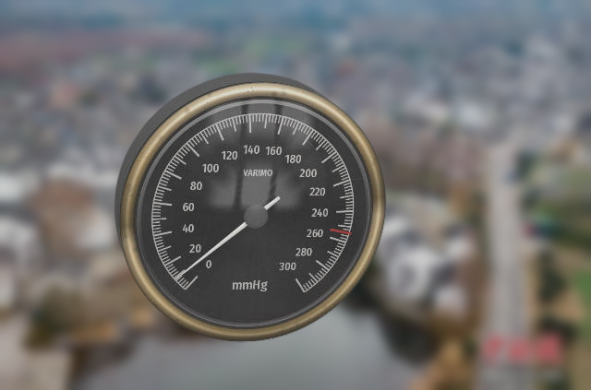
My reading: mmHg 10
